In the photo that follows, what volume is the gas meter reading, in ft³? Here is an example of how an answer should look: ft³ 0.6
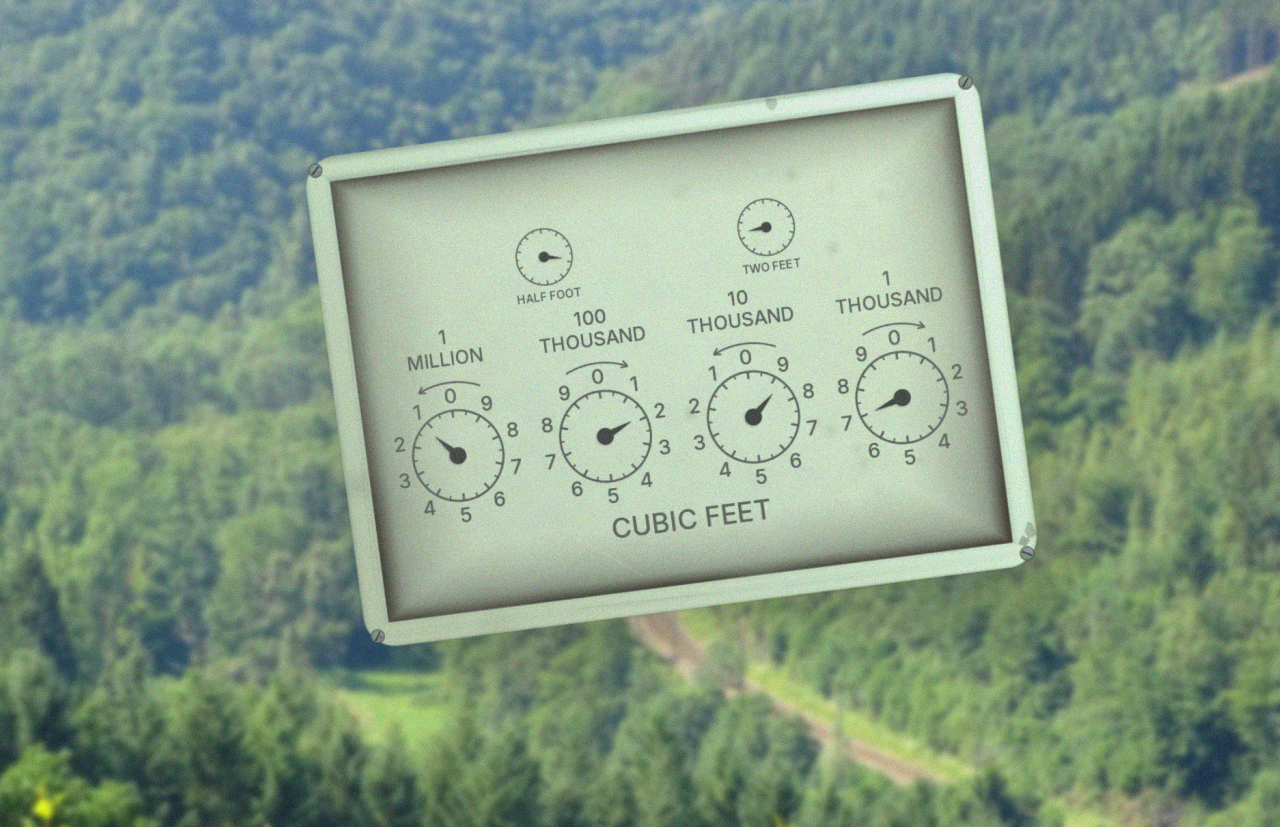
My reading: ft³ 118700
